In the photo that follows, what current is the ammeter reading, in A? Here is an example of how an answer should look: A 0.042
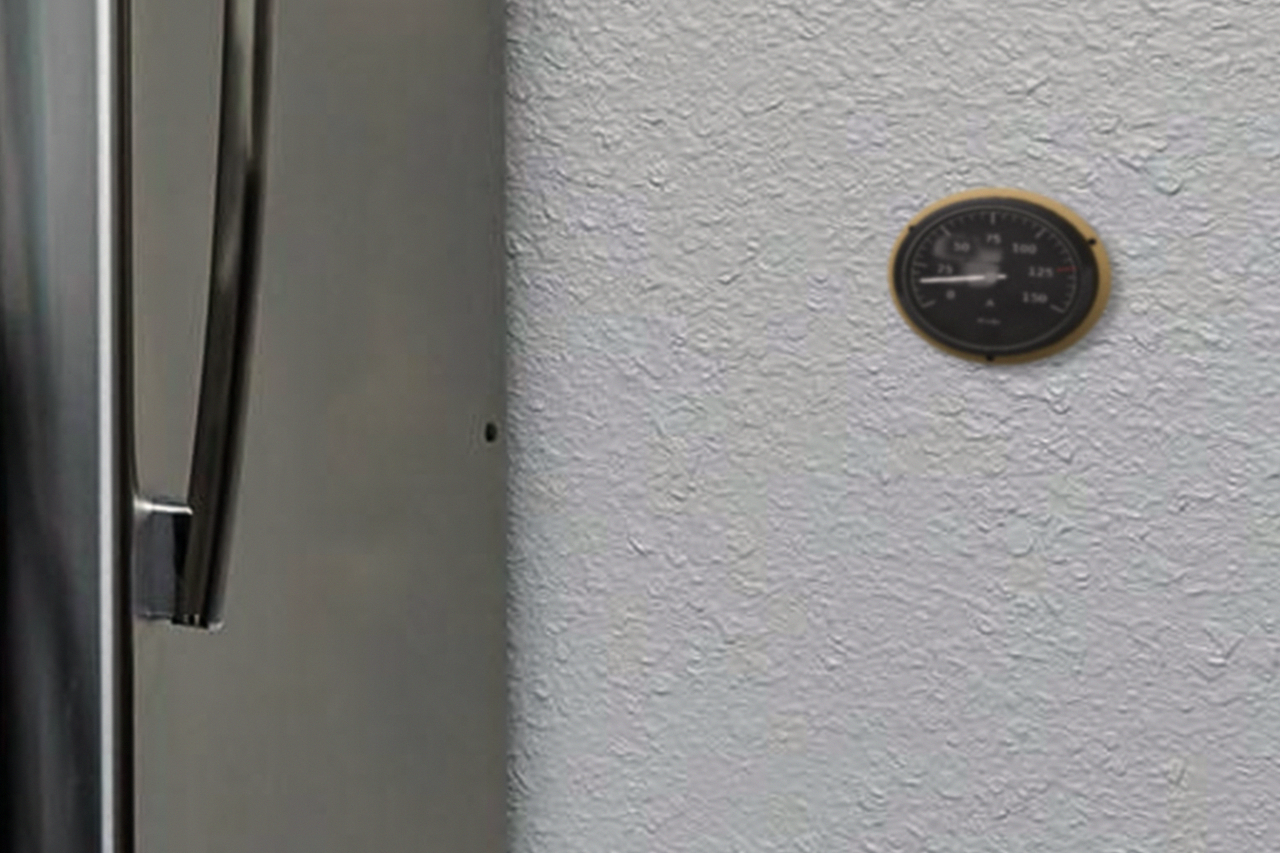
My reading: A 15
